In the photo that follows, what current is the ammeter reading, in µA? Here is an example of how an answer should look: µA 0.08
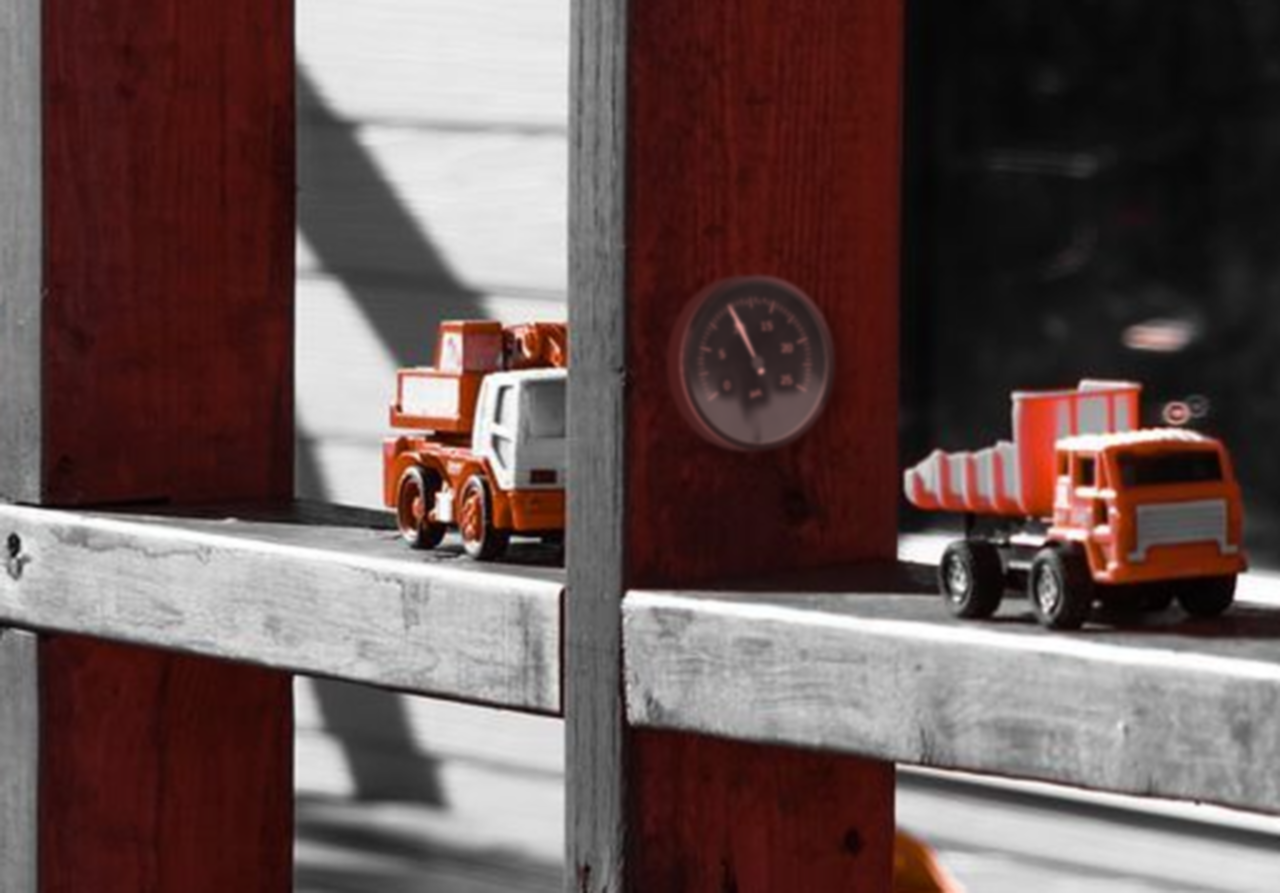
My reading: µA 10
